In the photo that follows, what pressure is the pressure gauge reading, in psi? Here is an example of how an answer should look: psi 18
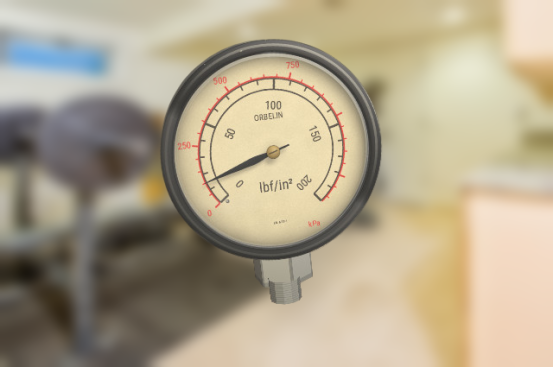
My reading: psi 15
